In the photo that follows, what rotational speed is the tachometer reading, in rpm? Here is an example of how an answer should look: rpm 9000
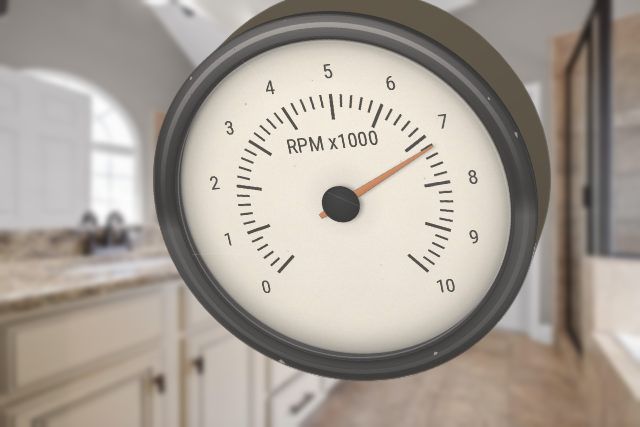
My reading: rpm 7200
